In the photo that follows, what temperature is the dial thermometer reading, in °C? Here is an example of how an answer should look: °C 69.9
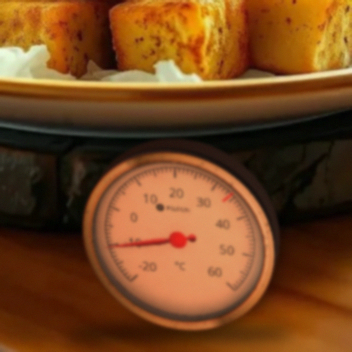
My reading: °C -10
